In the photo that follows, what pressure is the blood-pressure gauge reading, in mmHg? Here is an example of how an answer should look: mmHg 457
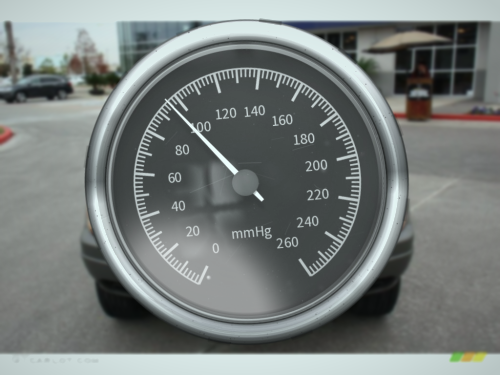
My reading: mmHg 96
